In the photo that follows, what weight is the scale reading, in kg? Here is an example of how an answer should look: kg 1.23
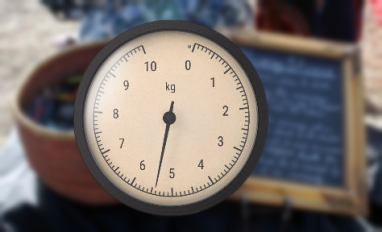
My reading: kg 5.4
